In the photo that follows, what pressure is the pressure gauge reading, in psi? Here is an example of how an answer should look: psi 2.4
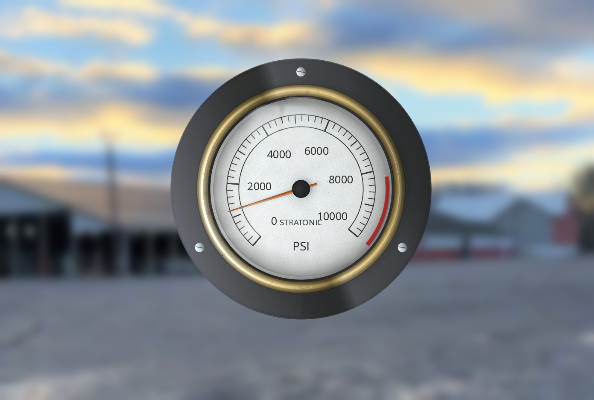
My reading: psi 1200
